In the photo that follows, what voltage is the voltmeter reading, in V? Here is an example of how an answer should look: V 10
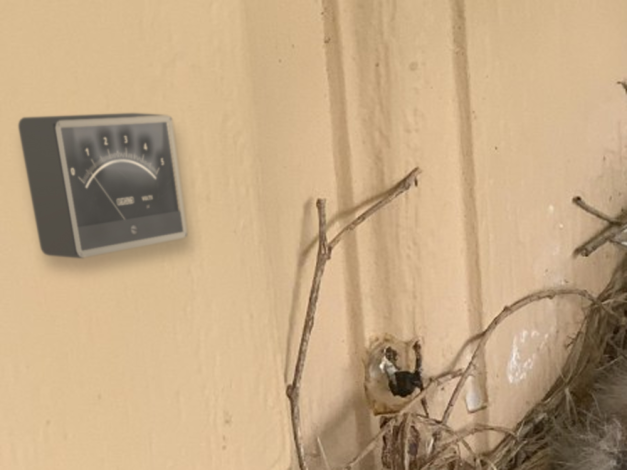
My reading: V 0.5
